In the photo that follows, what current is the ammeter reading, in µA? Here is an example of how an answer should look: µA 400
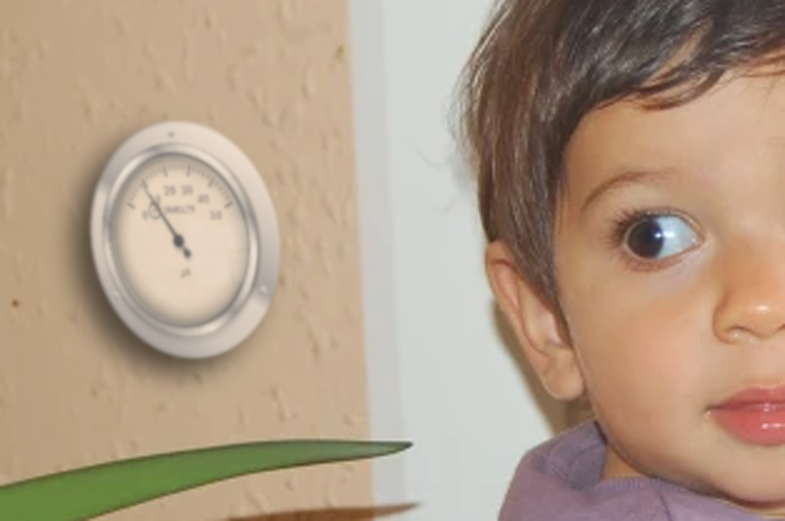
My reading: µA 10
